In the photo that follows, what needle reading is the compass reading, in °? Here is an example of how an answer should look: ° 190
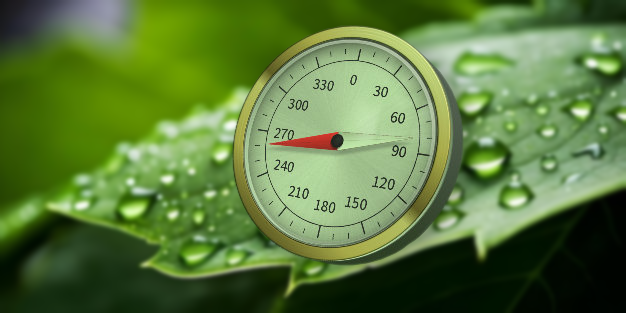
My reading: ° 260
